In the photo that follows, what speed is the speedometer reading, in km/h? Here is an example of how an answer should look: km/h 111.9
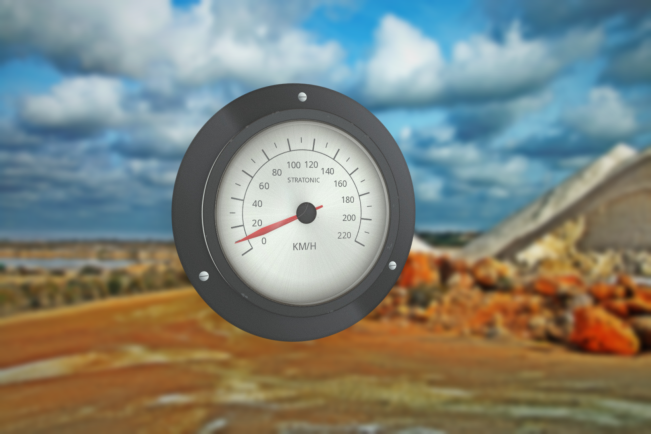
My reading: km/h 10
